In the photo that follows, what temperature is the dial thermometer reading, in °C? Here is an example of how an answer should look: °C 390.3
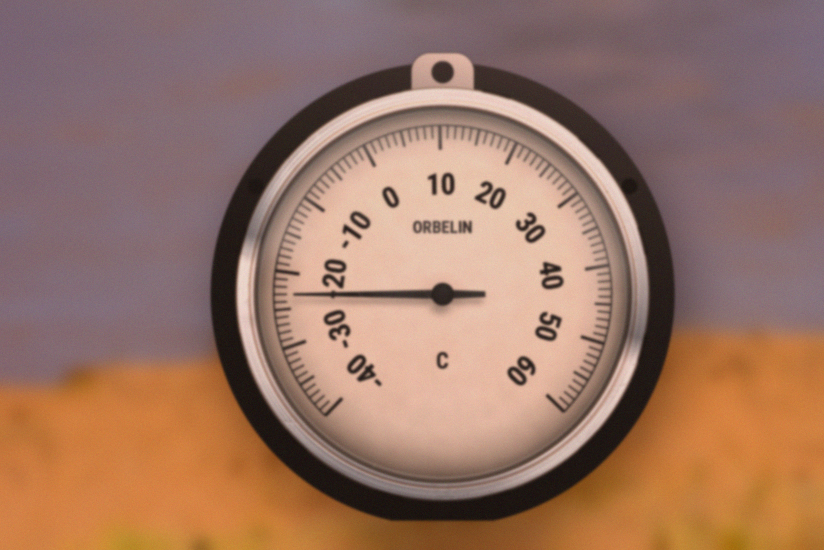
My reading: °C -23
